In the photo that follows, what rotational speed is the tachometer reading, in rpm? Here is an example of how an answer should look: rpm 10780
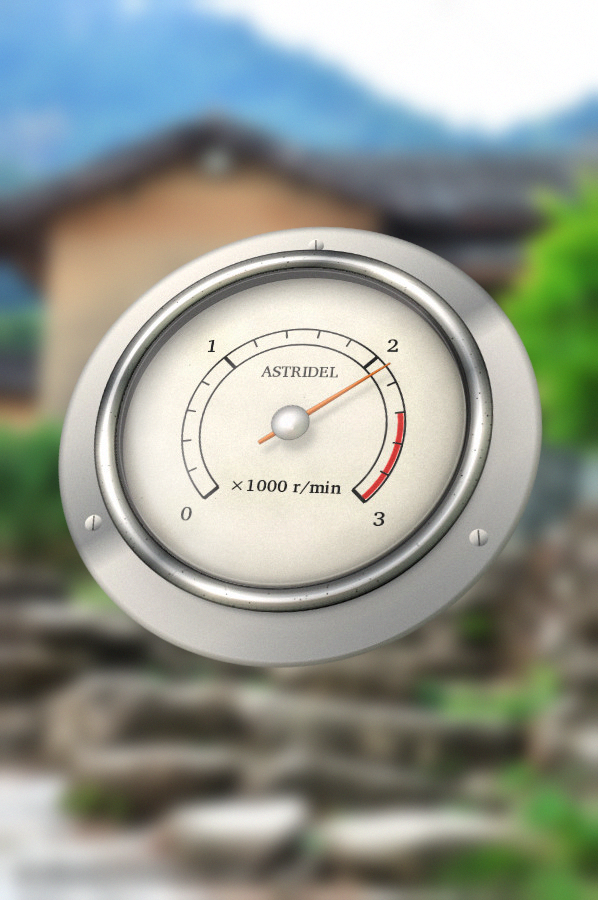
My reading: rpm 2100
